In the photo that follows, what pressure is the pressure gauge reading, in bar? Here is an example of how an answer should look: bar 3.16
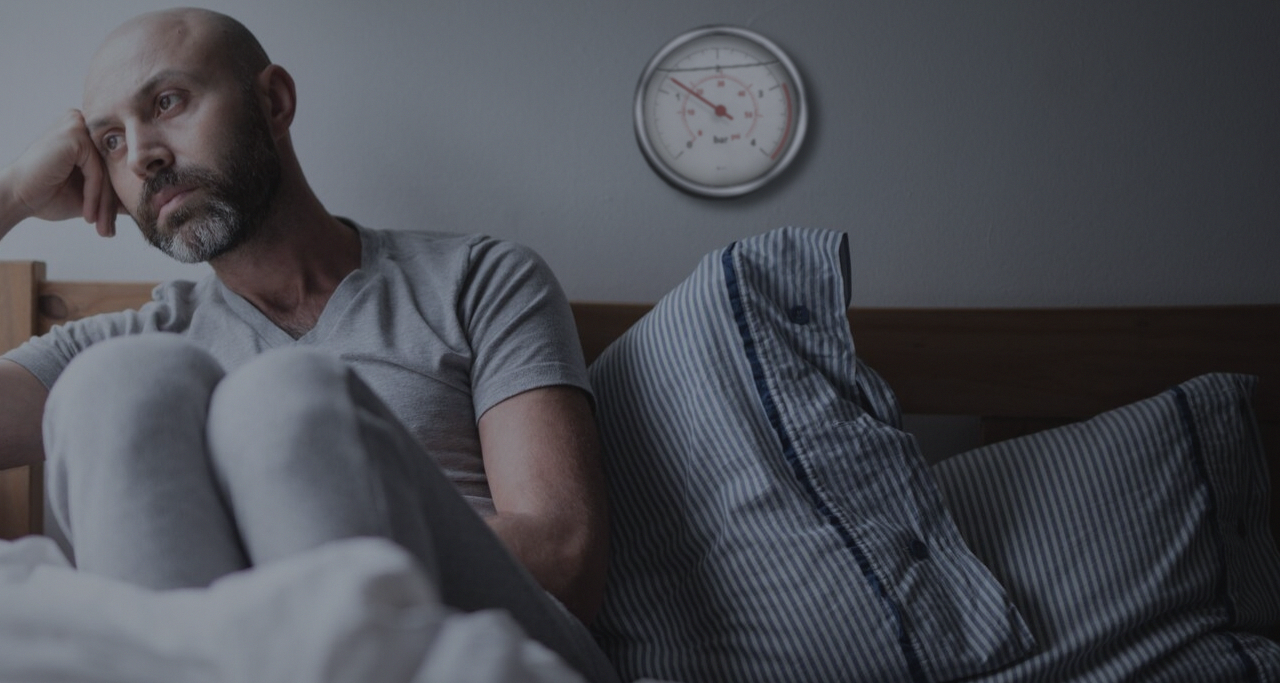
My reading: bar 1.2
